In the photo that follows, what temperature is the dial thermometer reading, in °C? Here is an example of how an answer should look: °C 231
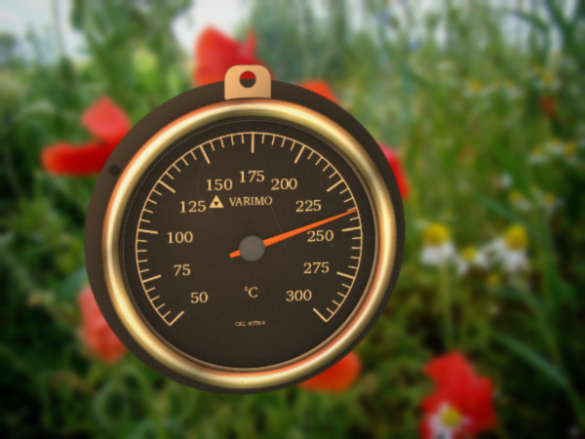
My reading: °C 240
